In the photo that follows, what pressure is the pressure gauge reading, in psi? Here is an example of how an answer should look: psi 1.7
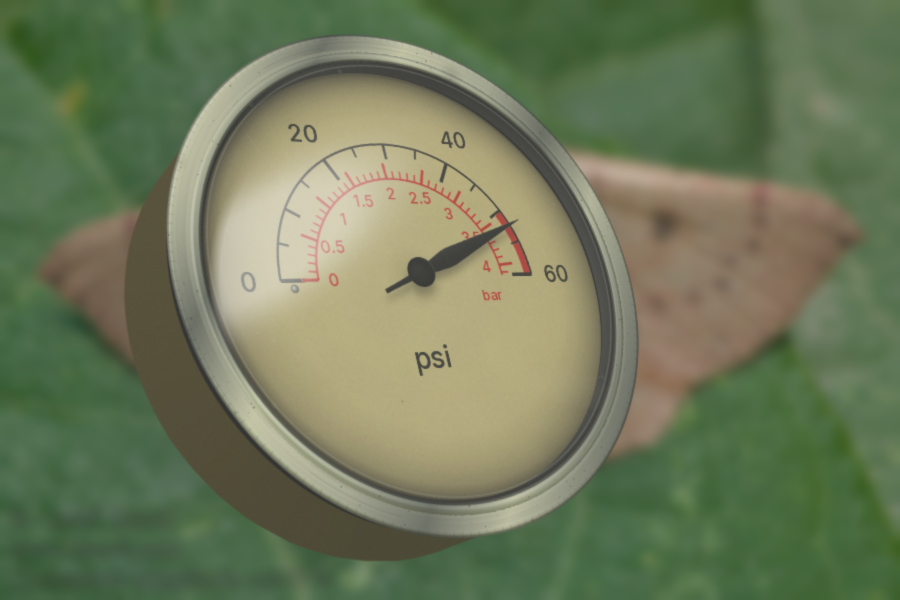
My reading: psi 52.5
